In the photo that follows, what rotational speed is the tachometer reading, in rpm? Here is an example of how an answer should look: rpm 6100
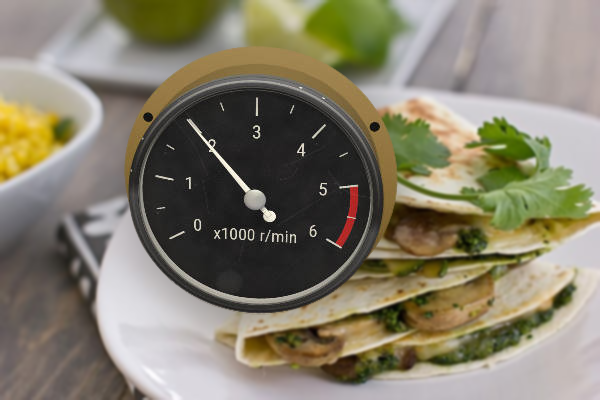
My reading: rpm 2000
